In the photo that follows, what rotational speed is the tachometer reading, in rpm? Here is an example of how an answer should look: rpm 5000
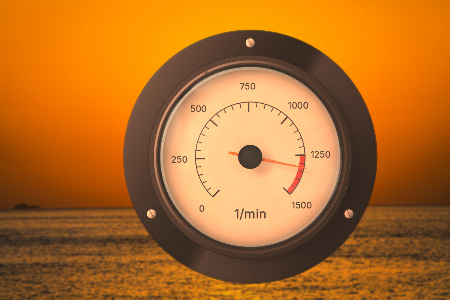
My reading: rpm 1325
